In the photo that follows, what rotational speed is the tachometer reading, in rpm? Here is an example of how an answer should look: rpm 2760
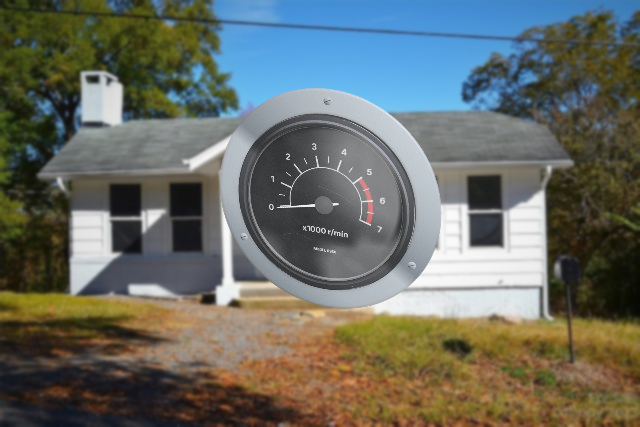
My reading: rpm 0
